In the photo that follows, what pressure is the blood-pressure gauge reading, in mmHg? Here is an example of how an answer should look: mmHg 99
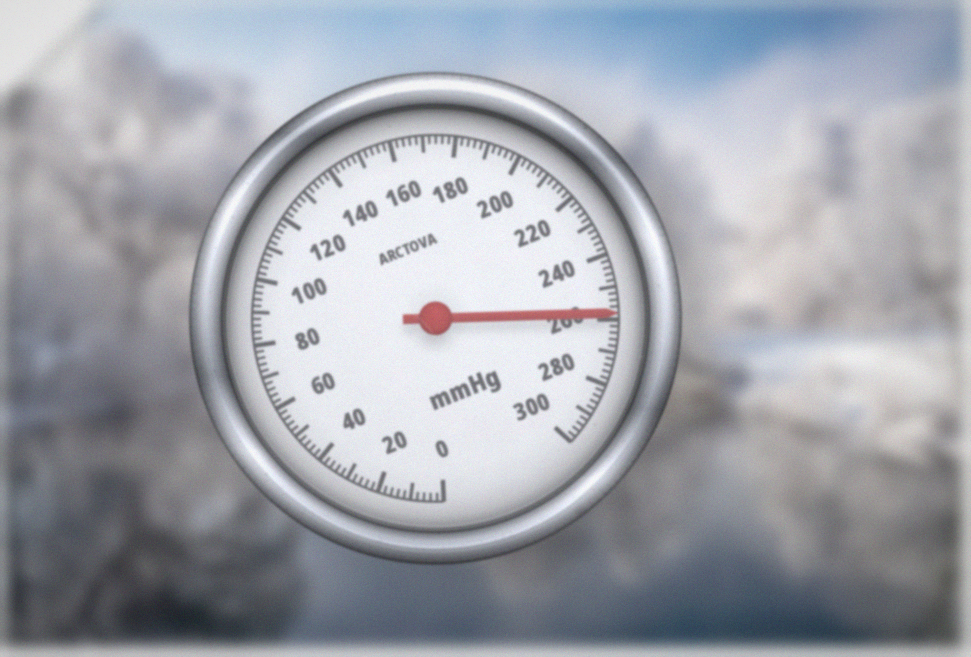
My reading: mmHg 258
